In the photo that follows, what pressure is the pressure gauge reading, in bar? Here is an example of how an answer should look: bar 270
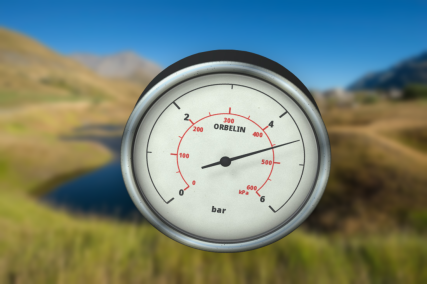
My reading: bar 4.5
